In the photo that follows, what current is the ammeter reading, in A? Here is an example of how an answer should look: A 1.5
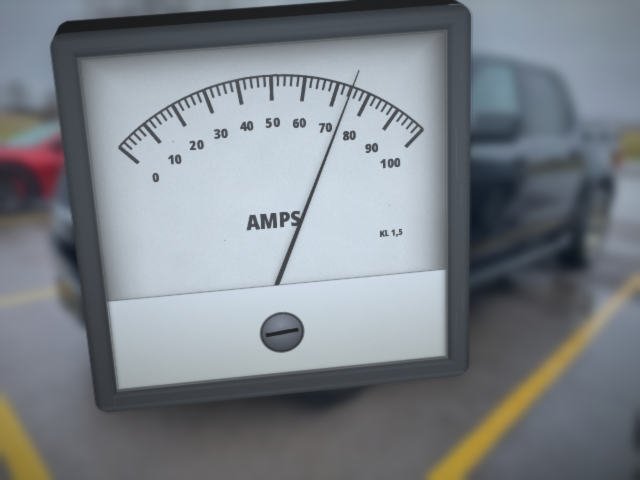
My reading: A 74
